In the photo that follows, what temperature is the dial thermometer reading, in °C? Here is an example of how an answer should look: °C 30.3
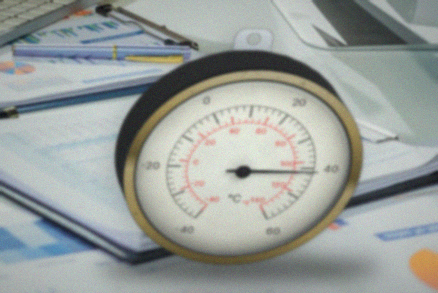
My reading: °C 40
